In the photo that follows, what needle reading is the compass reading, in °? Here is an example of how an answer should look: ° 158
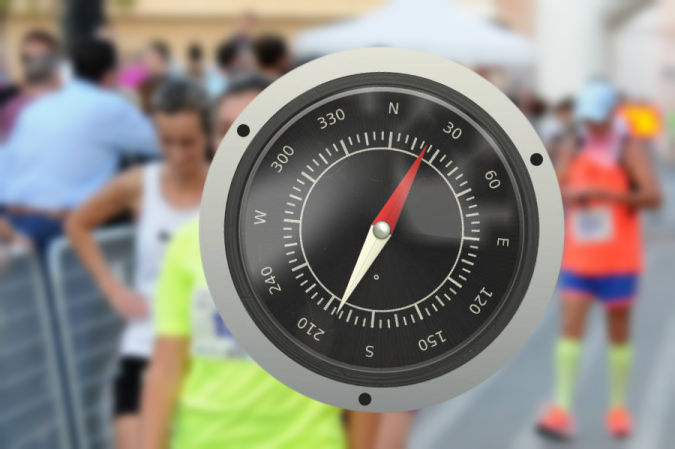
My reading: ° 22.5
